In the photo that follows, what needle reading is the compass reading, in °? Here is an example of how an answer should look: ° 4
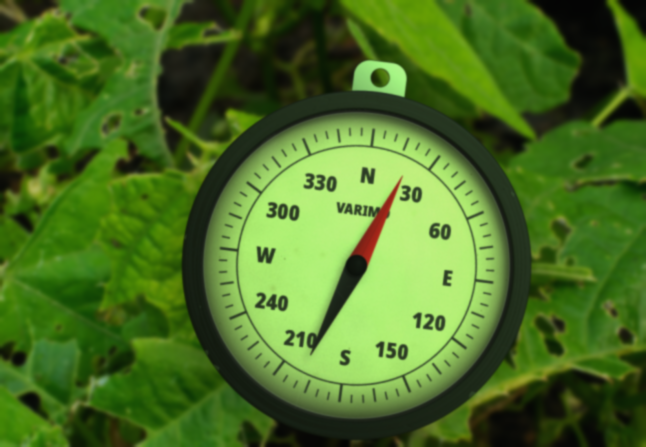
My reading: ° 20
